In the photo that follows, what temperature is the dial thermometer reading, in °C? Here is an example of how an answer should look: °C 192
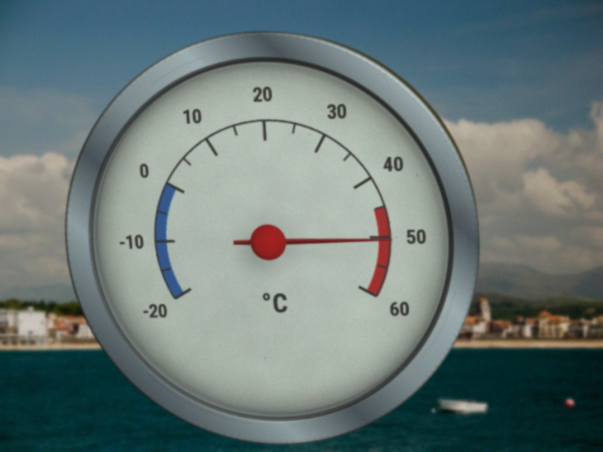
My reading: °C 50
